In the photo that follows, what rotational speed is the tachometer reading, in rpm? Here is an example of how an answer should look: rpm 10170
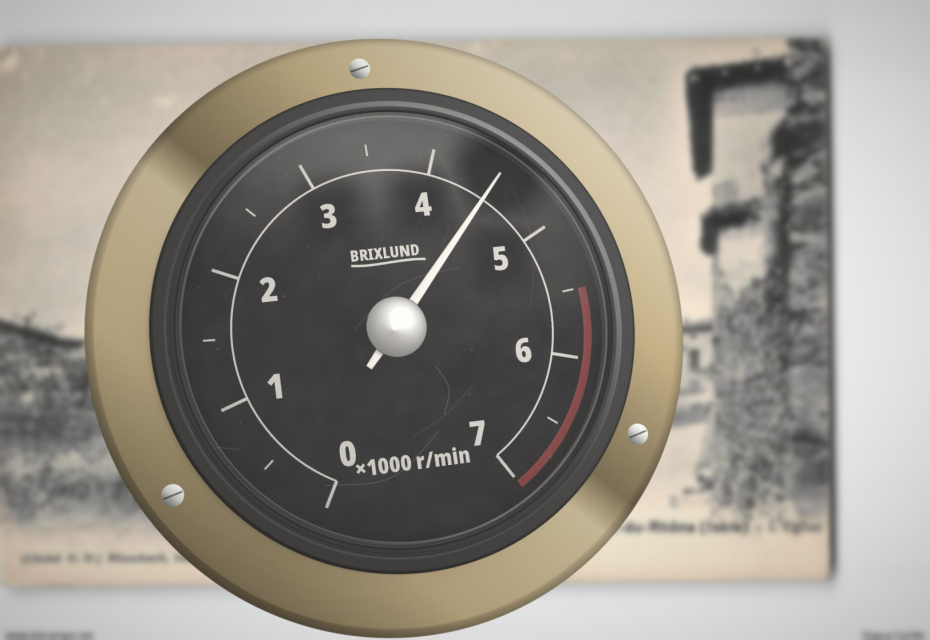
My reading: rpm 4500
